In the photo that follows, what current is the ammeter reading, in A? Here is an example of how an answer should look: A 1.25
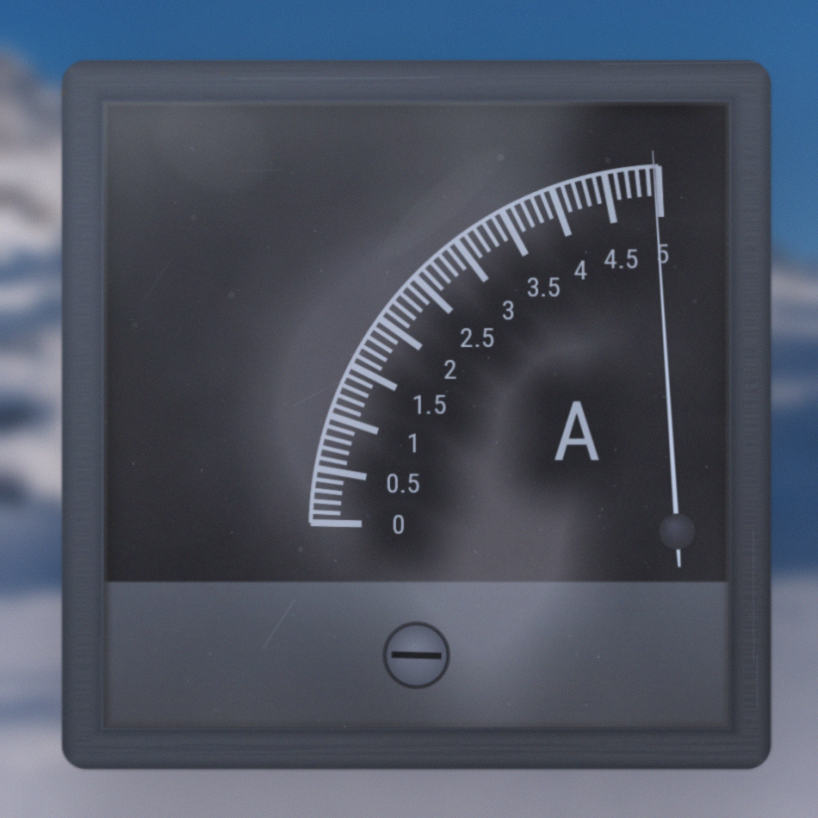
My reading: A 4.95
